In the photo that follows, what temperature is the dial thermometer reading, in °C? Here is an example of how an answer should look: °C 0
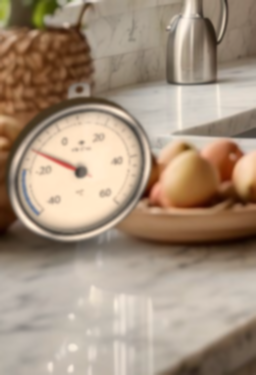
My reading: °C -12
